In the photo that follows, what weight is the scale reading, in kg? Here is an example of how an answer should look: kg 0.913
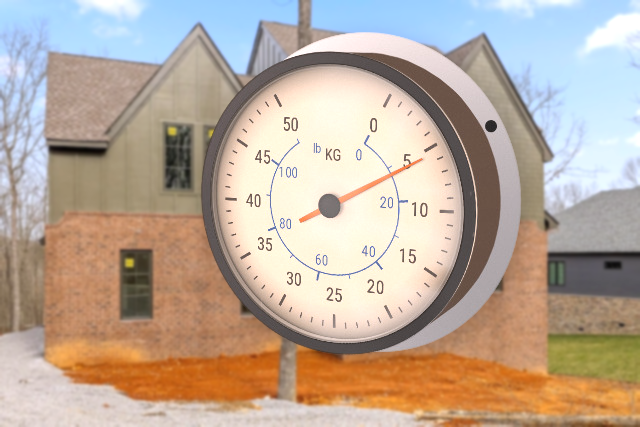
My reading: kg 5.5
